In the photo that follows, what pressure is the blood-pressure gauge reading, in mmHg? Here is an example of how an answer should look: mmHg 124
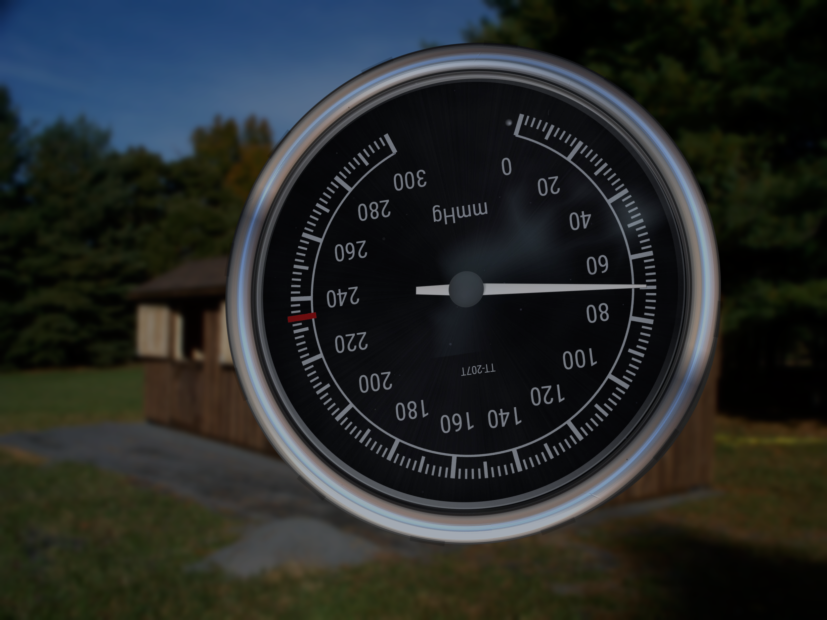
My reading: mmHg 70
